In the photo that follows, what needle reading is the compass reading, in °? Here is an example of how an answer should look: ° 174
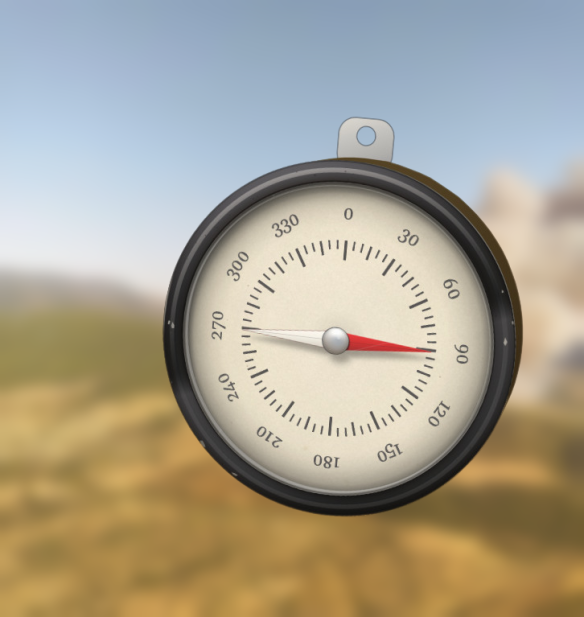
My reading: ° 90
